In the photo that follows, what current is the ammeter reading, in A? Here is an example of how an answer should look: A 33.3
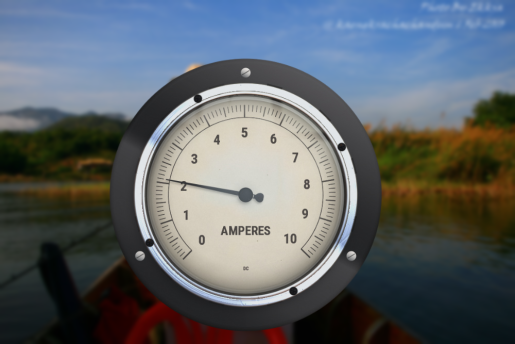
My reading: A 2.1
